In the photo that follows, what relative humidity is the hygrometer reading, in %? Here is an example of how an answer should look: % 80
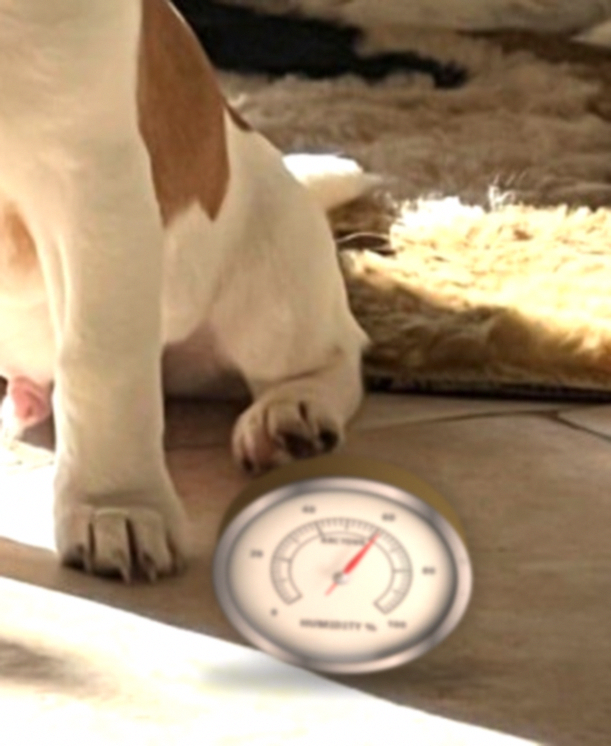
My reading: % 60
